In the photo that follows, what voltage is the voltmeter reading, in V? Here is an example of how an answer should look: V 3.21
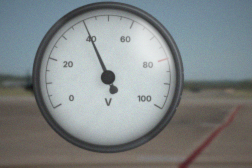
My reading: V 40
